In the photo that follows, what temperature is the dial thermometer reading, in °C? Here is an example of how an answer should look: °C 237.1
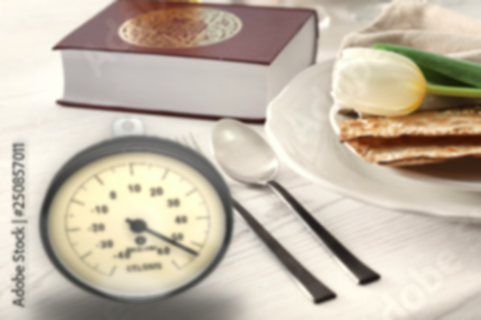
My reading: °C 52.5
